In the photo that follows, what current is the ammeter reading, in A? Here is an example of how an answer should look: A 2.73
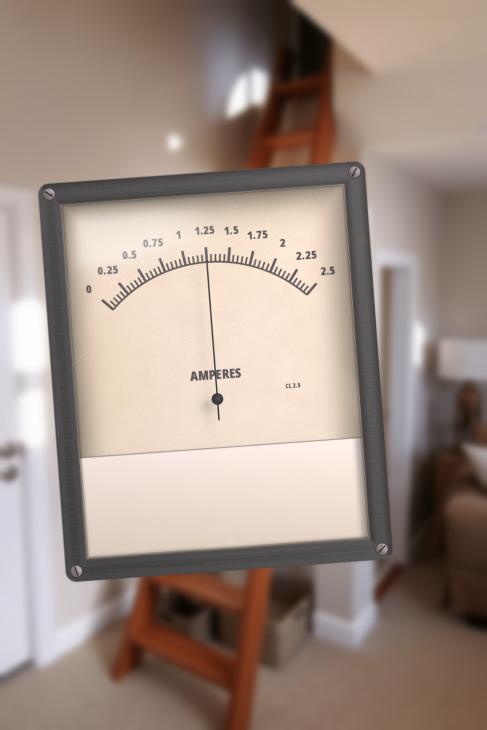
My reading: A 1.25
